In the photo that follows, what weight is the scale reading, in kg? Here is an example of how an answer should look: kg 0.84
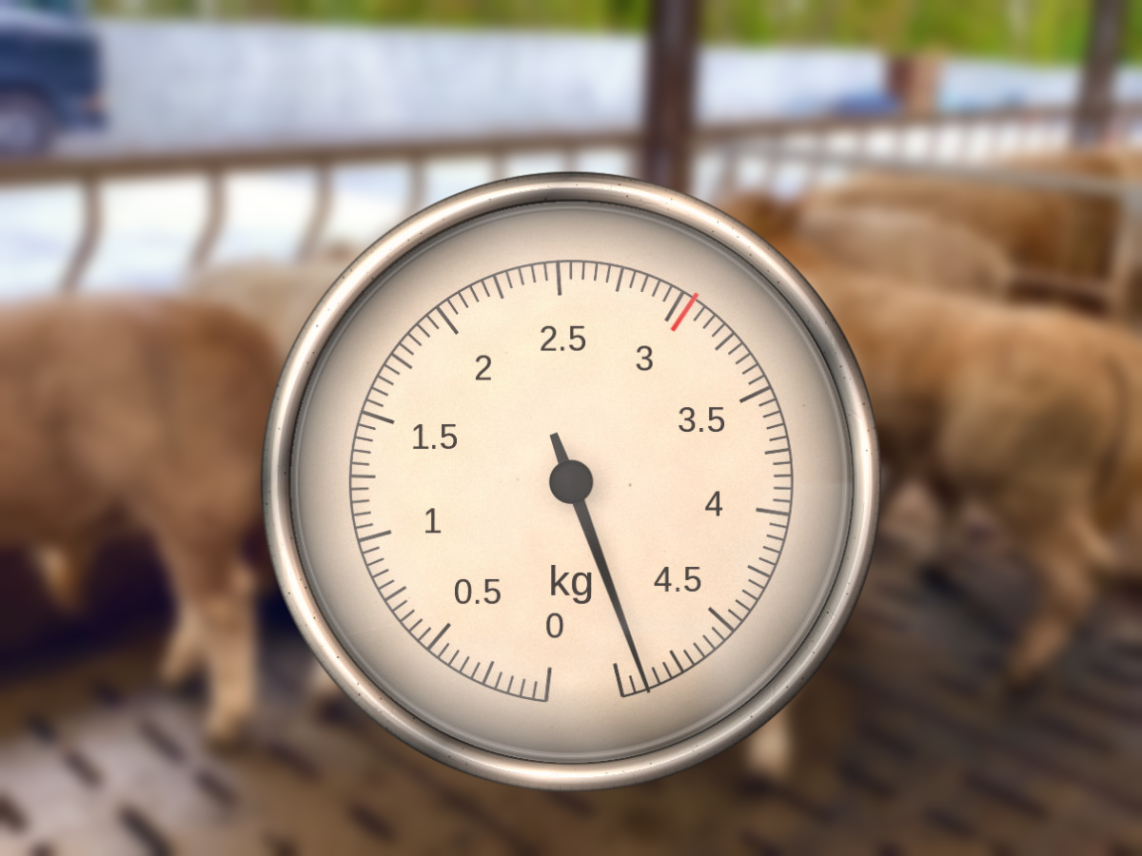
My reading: kg 4.9
